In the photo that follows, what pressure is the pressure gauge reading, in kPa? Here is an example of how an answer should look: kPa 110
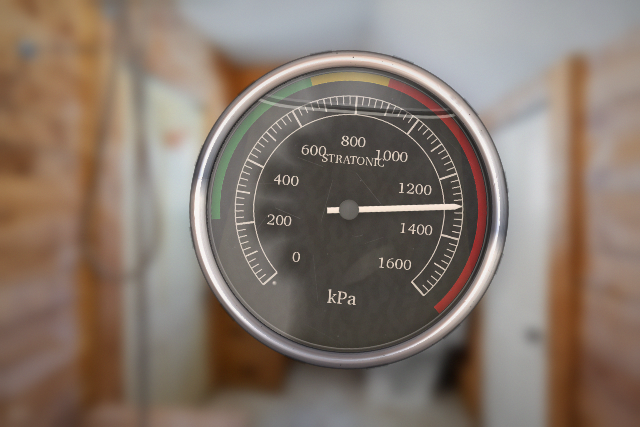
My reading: kPa 1300
